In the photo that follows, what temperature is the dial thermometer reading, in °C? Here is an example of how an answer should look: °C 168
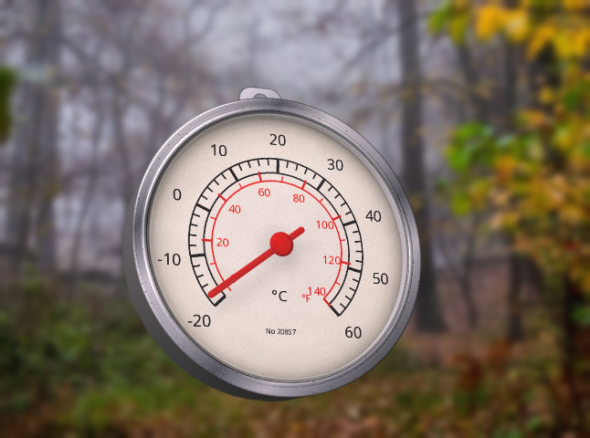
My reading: °C -18
